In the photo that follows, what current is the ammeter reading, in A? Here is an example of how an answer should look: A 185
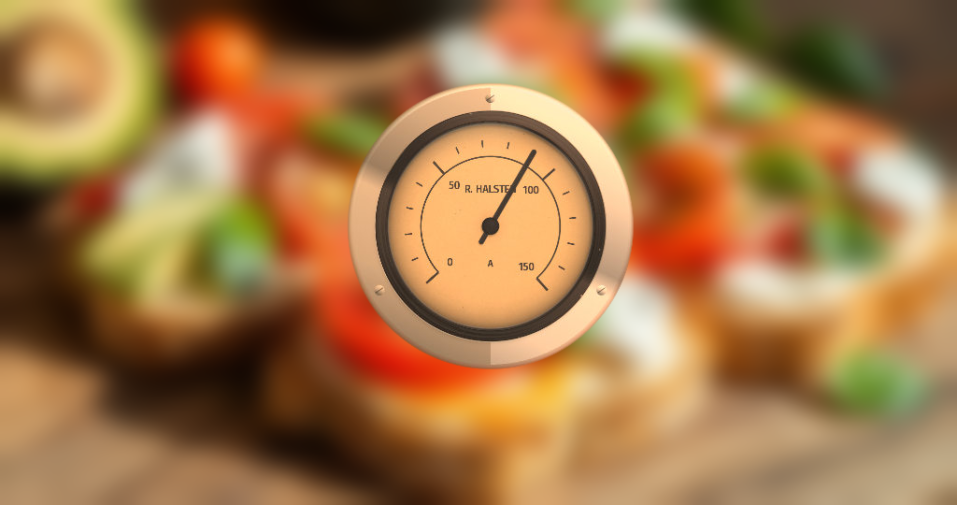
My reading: A 90
